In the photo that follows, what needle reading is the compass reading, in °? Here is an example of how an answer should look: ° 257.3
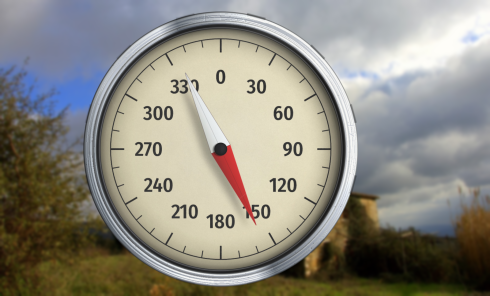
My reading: ° 155
